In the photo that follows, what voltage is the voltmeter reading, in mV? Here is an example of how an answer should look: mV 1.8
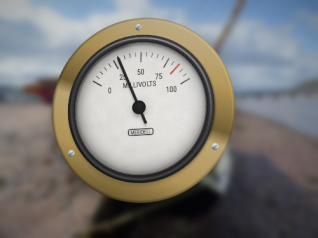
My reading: mV 30
